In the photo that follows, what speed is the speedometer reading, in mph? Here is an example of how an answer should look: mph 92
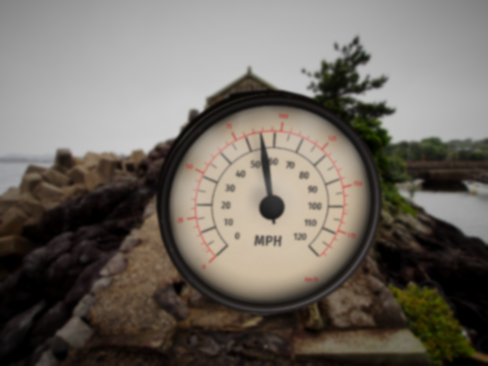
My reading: mph 55
